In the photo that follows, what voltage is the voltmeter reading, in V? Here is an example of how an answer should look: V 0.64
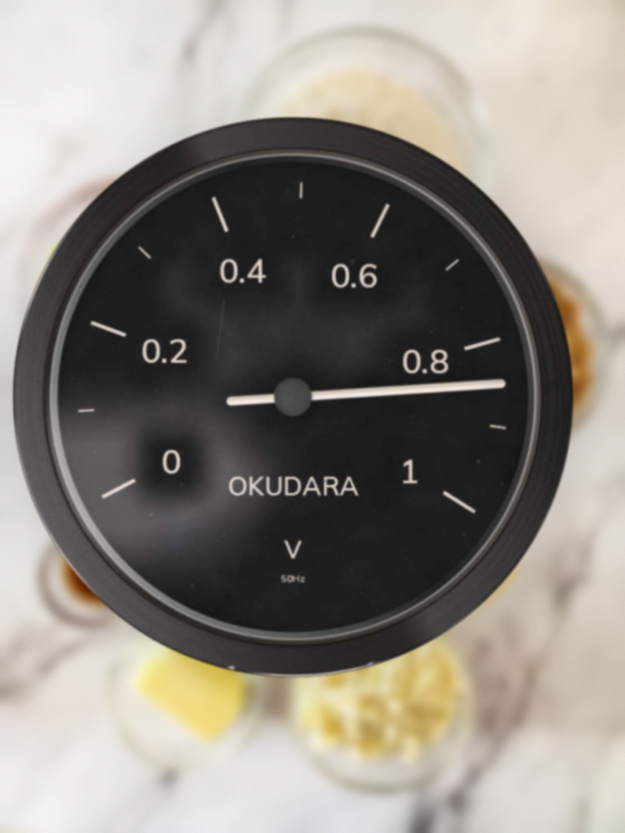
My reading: V 0.85
